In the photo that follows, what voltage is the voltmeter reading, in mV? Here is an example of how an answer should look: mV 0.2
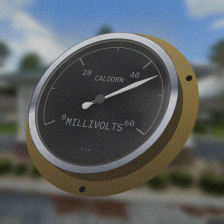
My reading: mV 45
